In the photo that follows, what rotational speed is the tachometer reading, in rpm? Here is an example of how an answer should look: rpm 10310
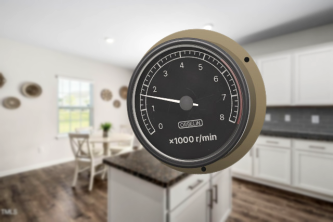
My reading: rpm 1600
